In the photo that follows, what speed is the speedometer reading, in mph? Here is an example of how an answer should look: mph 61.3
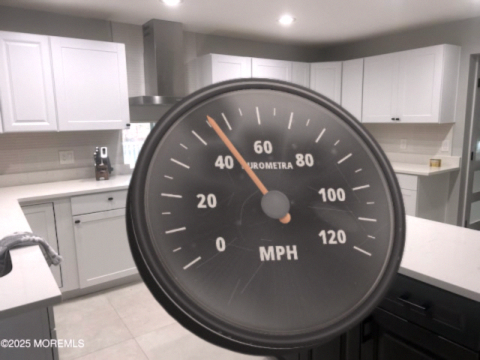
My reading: mph 45
